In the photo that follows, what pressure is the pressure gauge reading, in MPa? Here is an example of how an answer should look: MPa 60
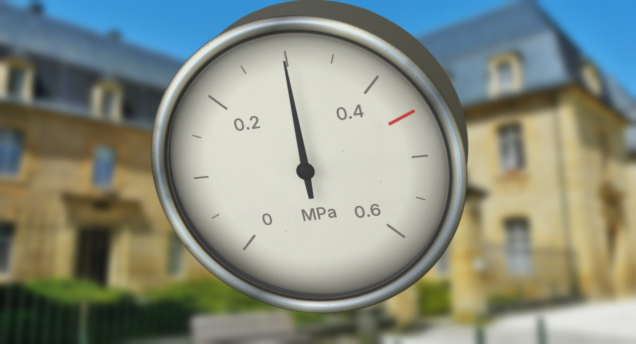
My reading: MPa 0.3
